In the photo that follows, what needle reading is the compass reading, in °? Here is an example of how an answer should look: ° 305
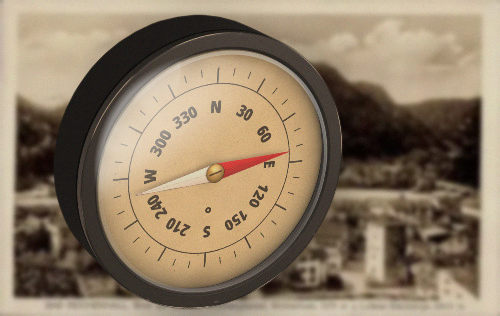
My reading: ° 80
